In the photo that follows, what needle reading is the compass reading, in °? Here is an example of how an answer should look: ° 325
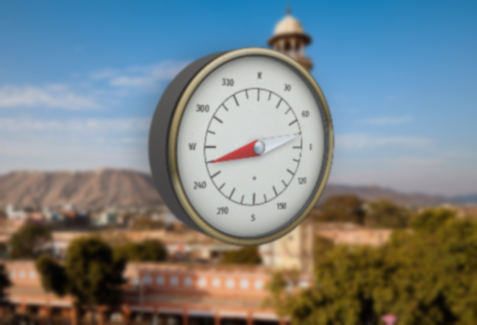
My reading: ° 255
